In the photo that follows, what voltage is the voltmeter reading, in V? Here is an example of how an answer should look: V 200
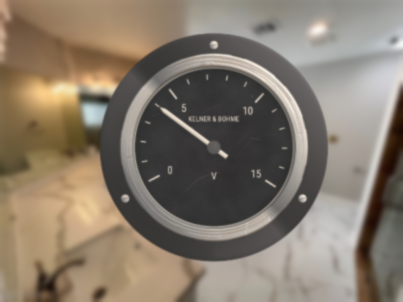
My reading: V 4
